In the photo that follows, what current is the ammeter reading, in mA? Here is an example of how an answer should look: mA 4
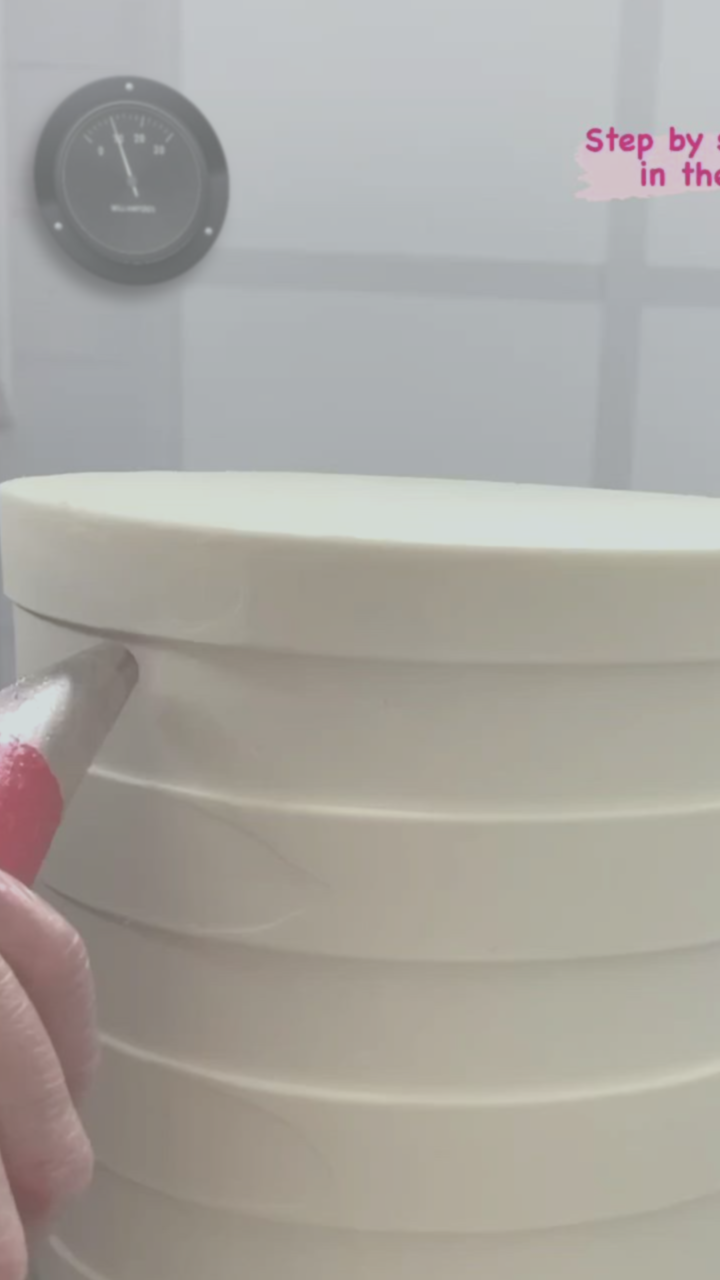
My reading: mA 10
